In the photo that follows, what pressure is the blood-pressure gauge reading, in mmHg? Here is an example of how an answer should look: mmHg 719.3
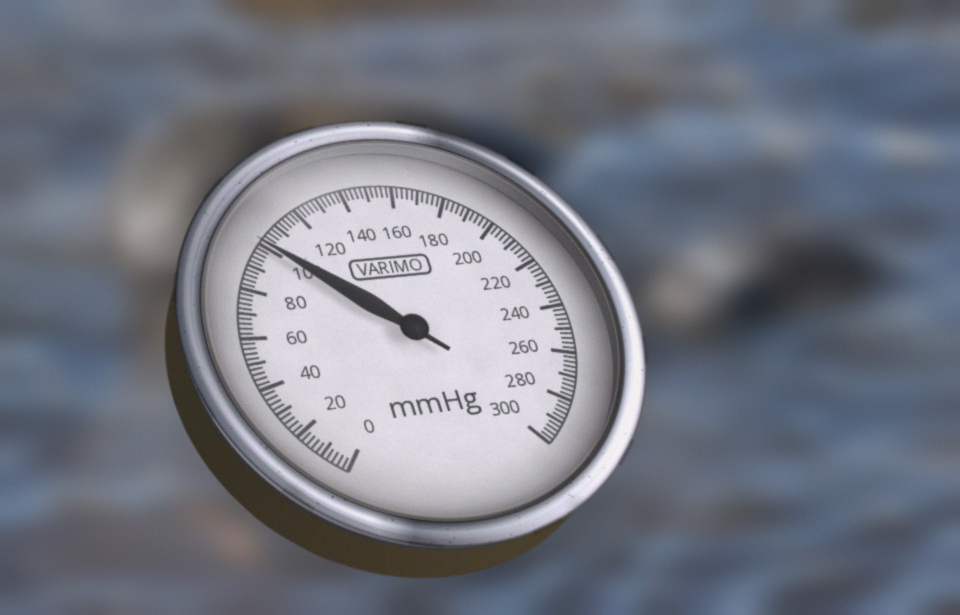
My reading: mmHg 100
